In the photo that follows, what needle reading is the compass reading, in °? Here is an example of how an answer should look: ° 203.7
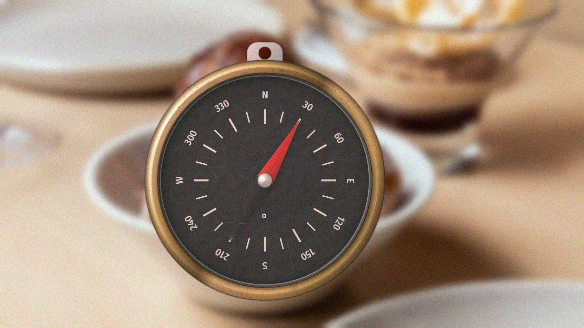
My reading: ° 30
